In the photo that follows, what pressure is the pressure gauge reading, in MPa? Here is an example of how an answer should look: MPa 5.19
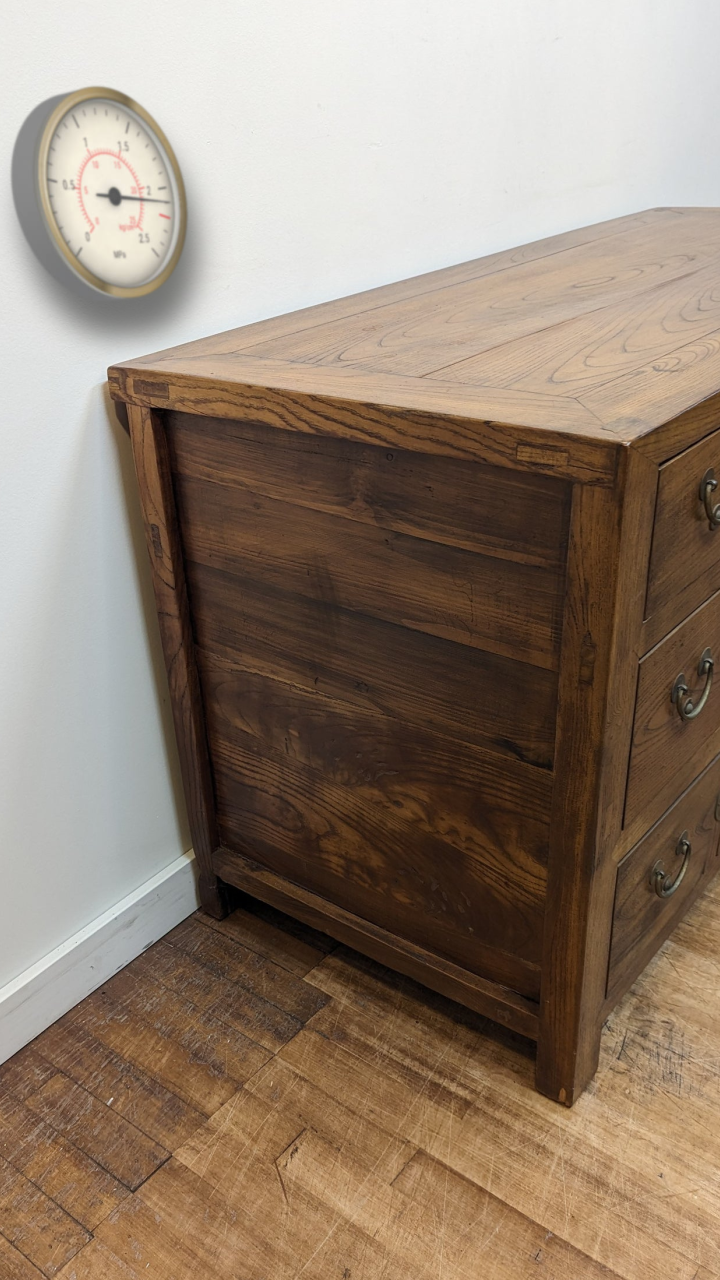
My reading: MPa 2.1
